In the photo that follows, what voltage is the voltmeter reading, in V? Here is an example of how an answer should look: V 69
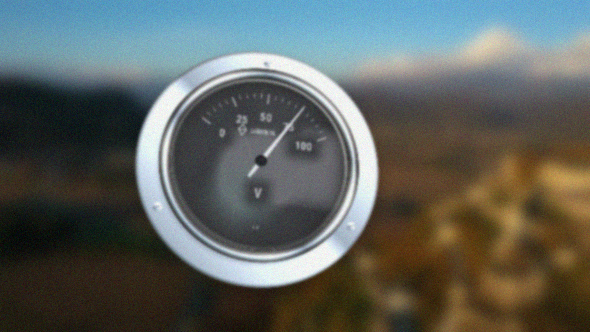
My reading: V 75
